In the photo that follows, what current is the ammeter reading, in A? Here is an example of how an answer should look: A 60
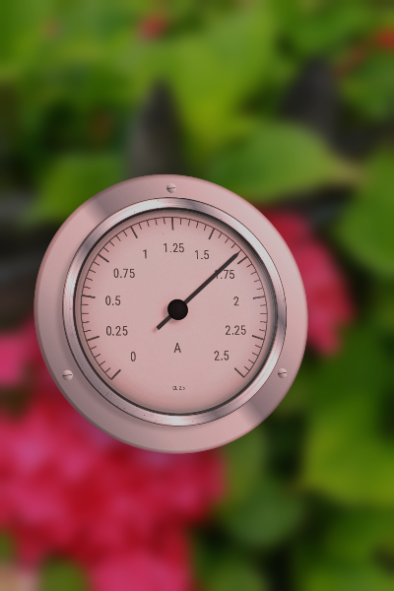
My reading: A 1.7
